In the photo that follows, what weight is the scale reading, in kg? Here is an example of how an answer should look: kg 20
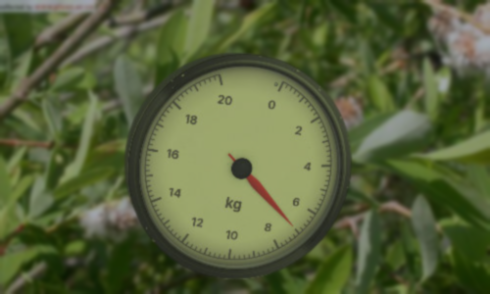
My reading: kg 7
